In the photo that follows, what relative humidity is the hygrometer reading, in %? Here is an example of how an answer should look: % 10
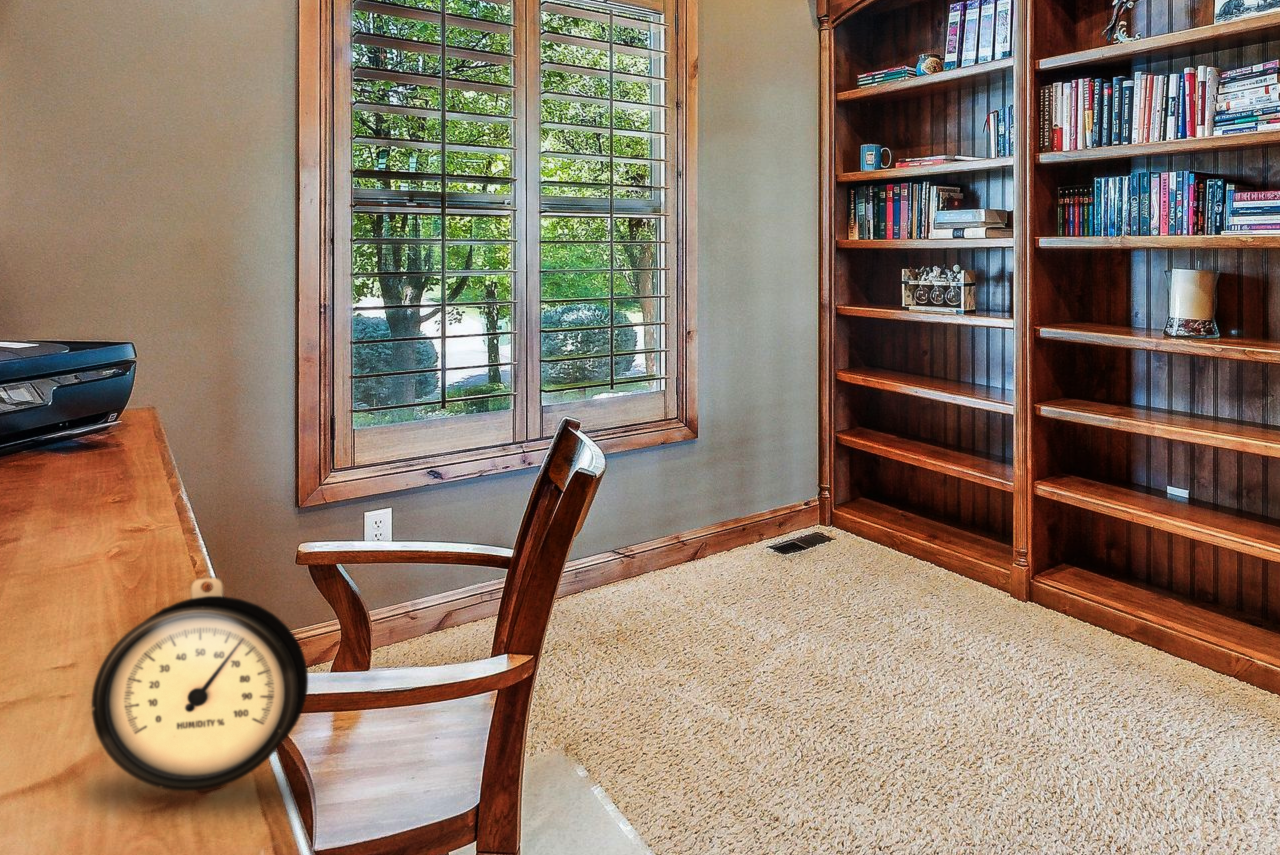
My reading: % 65
